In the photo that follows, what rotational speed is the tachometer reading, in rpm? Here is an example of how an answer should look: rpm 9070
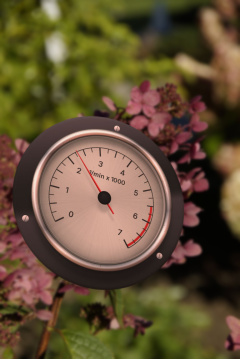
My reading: rpm 2250
